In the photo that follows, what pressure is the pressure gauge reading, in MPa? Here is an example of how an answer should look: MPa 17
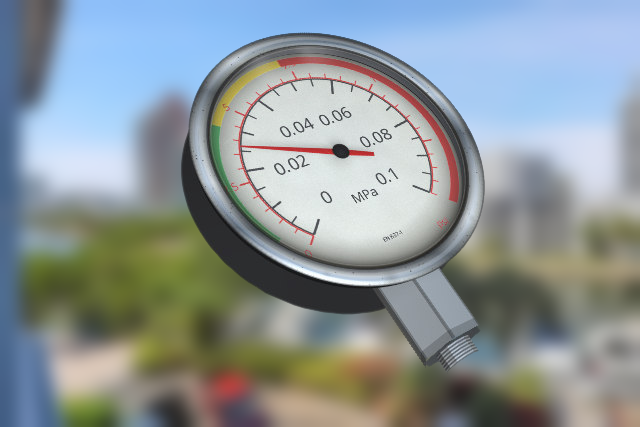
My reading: MPa 0.025
